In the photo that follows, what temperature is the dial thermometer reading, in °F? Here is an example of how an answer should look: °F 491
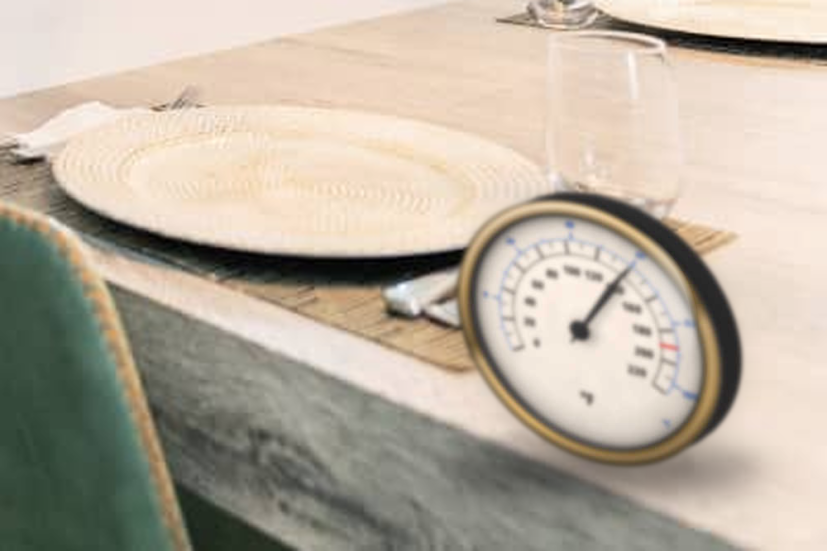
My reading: °F 140
